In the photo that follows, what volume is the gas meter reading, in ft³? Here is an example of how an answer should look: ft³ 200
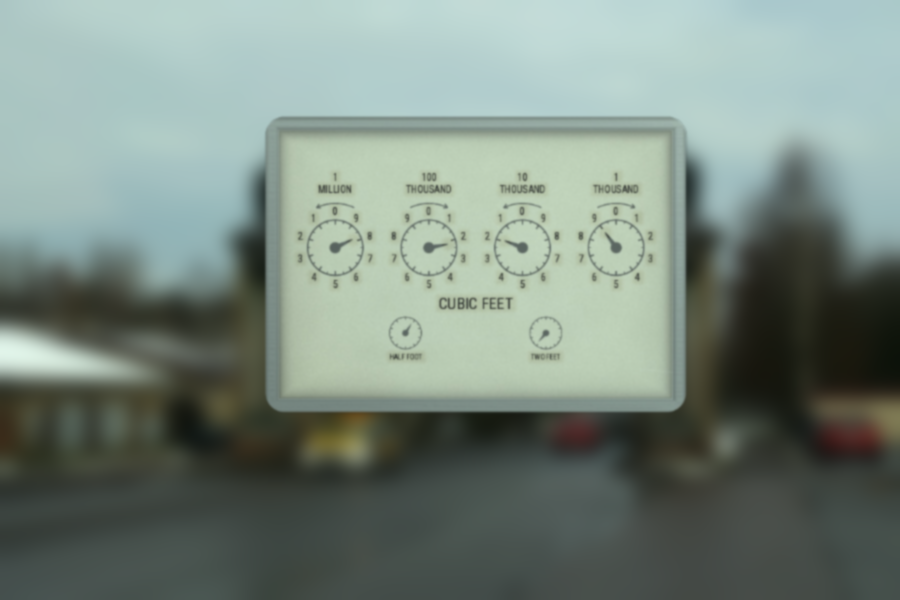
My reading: ft³ 821900
